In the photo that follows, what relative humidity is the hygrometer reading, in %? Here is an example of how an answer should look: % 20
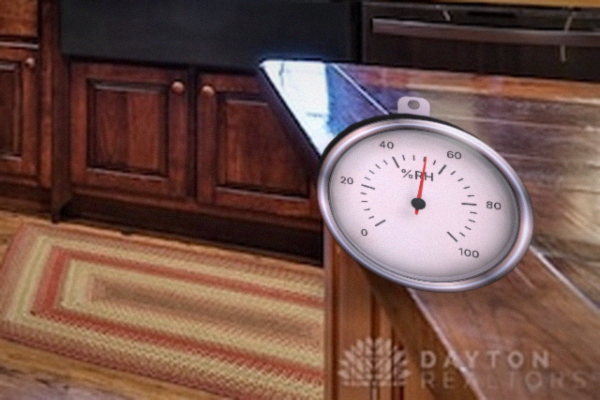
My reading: % 52
